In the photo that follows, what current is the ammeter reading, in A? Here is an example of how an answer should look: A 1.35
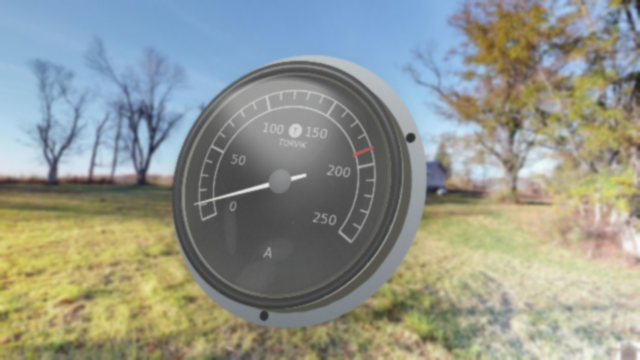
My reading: A 10
